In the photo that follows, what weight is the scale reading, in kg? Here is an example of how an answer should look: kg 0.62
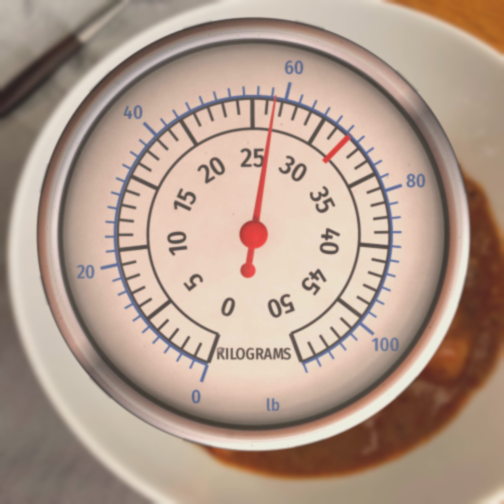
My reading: kg 26.5
